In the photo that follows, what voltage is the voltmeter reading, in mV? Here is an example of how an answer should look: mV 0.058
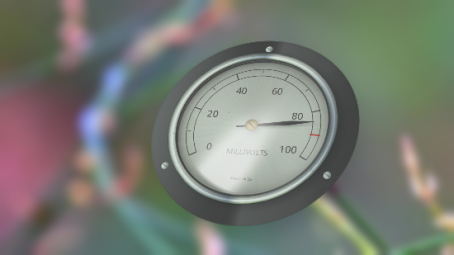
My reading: mV 85
